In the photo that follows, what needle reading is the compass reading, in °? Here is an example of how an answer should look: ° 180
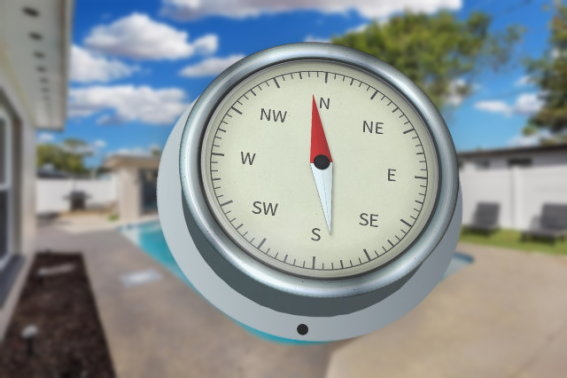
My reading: ° 350
